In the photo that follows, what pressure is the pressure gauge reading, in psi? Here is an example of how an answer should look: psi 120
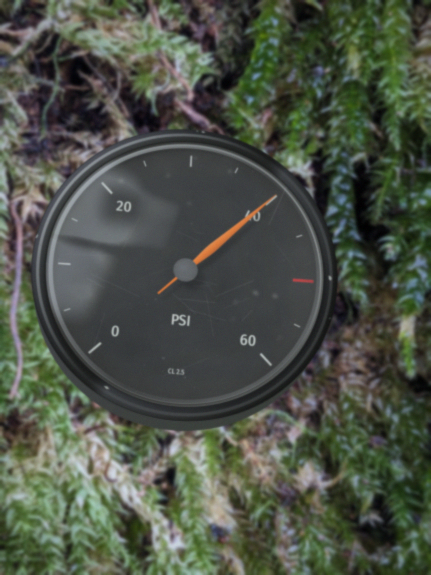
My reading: psi 40
